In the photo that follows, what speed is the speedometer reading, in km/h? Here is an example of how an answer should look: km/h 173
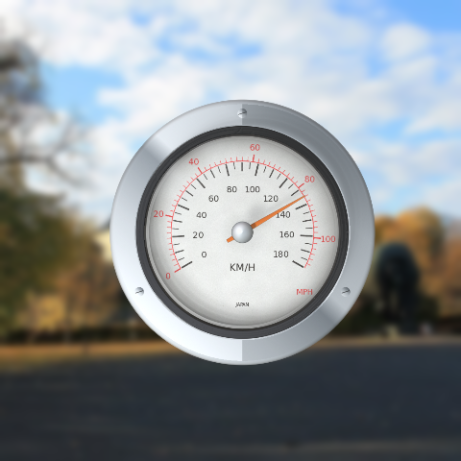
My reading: km/h 135
